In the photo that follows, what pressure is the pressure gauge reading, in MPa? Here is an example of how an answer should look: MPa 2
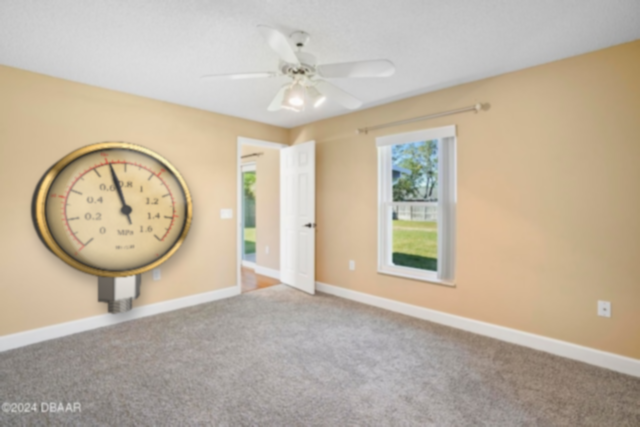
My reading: MPa 0.7
